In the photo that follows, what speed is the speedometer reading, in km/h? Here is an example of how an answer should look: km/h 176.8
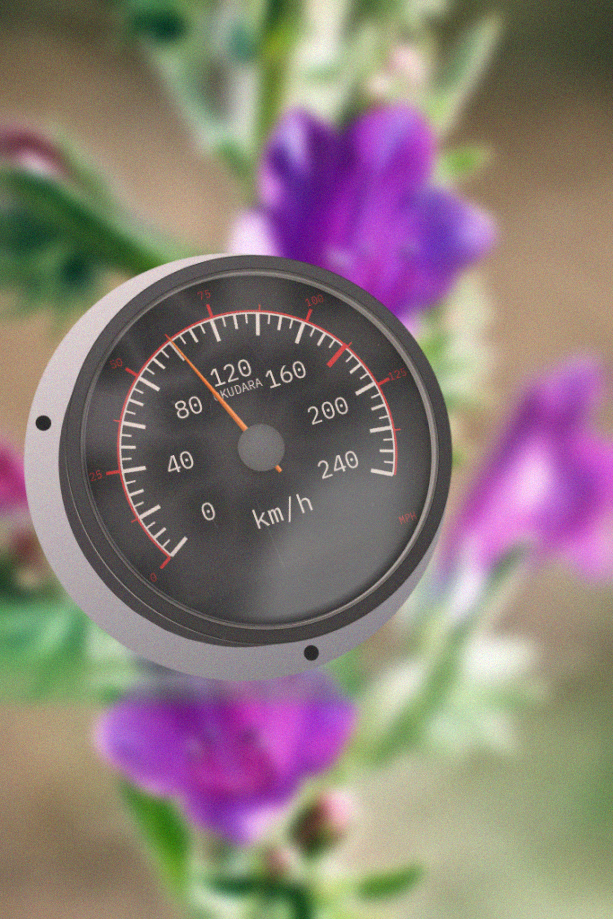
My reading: km/h 100
